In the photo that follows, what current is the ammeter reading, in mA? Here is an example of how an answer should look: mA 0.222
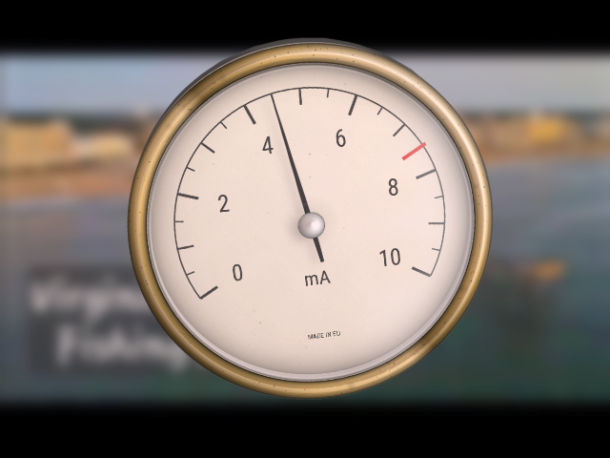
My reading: mA 4.5
